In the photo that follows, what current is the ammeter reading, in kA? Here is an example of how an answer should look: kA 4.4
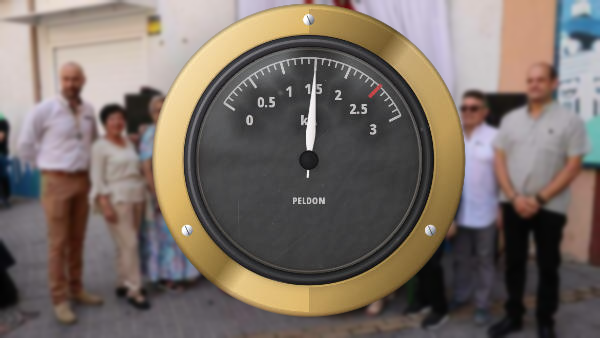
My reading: kA 1.5
